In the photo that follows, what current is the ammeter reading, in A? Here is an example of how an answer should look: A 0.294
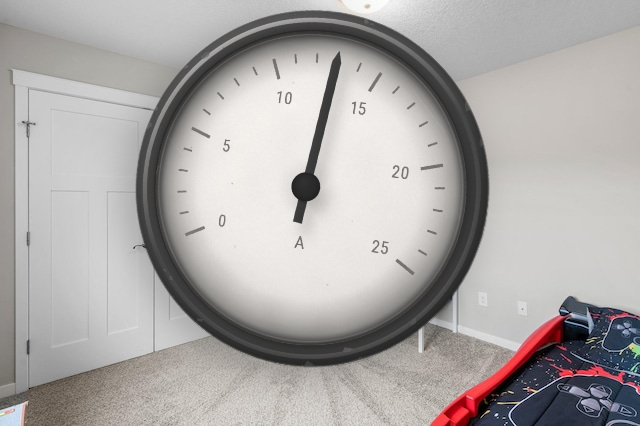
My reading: A 13
